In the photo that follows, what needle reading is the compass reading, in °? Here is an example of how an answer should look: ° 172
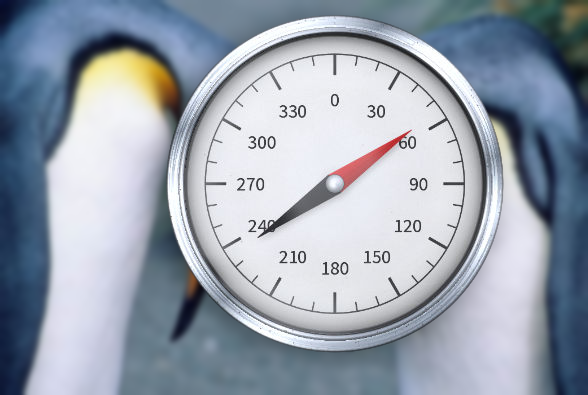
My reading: ° 55
